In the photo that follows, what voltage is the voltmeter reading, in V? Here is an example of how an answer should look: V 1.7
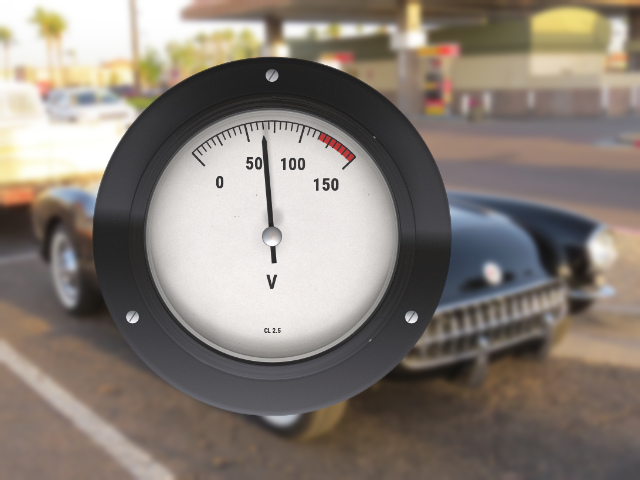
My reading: V 65
